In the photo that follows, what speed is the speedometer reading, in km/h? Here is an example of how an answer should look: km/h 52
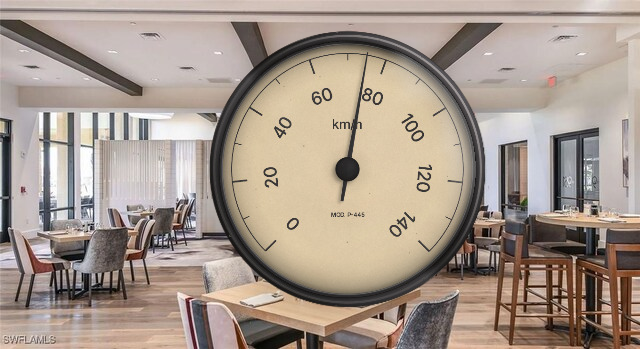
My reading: km/h 75
